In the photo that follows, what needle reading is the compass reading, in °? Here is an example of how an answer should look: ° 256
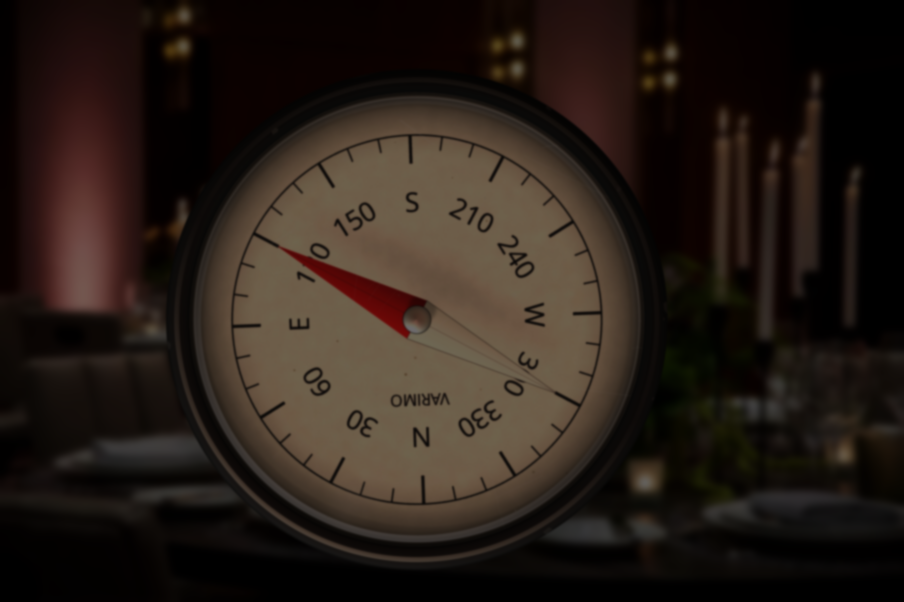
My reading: ° 120
